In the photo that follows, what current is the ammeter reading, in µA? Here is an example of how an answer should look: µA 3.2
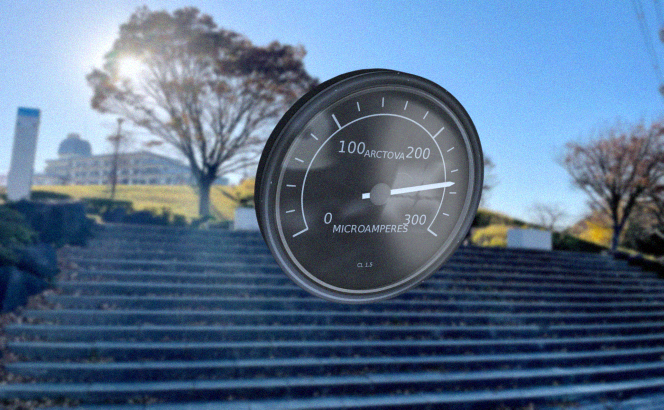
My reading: µA 250
